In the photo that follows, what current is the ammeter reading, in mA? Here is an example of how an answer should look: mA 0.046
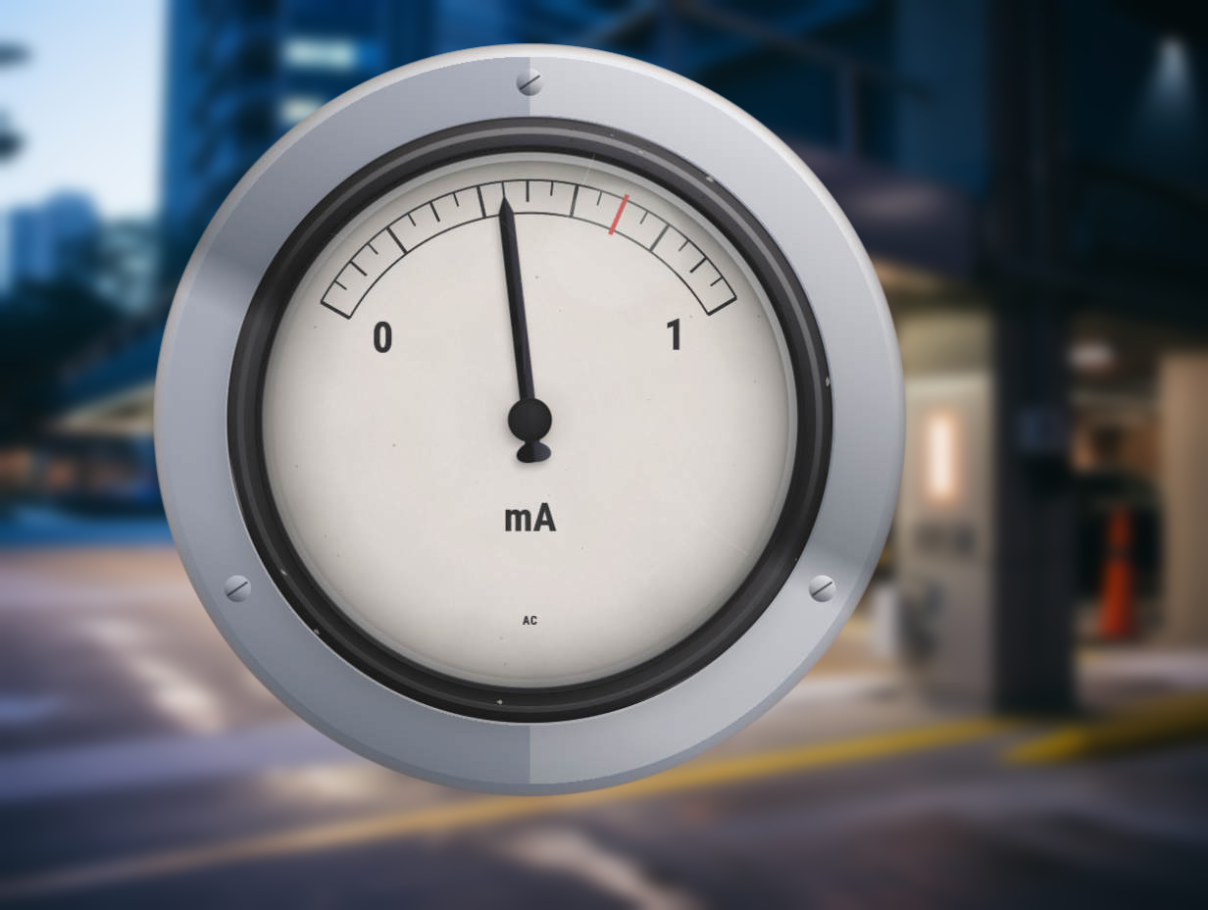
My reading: mA 0.45
